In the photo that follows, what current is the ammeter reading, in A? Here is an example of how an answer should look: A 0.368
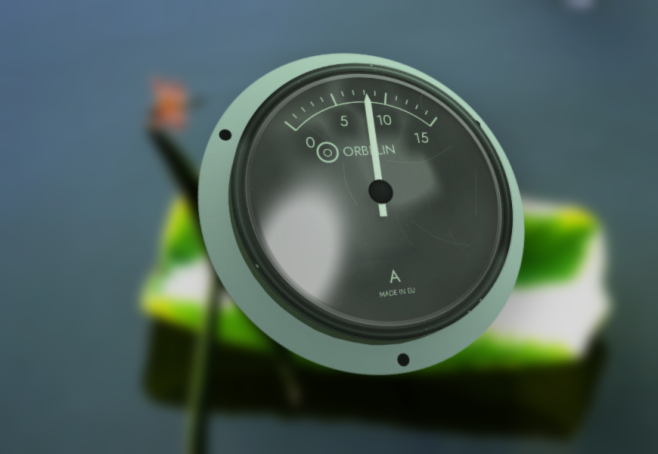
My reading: A 8
